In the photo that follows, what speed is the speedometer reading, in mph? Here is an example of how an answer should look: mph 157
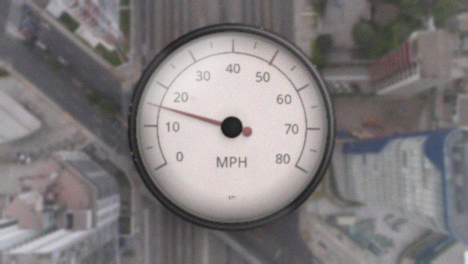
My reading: mph 15
